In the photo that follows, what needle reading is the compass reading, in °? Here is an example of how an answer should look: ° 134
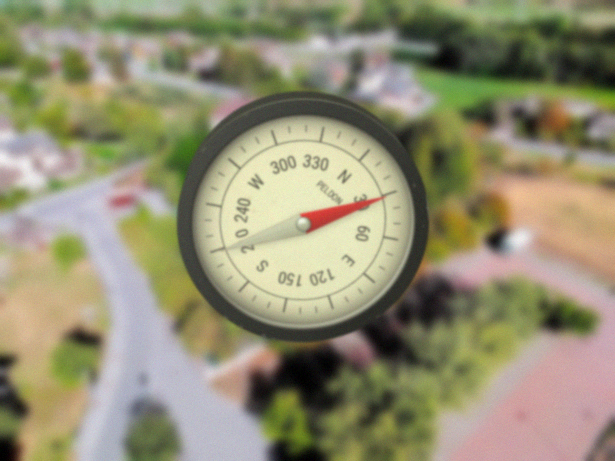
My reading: ° 30
